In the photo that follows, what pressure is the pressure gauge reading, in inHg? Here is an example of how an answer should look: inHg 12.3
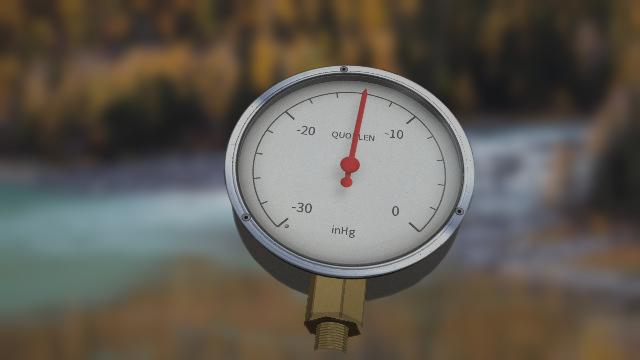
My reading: inHg -14
